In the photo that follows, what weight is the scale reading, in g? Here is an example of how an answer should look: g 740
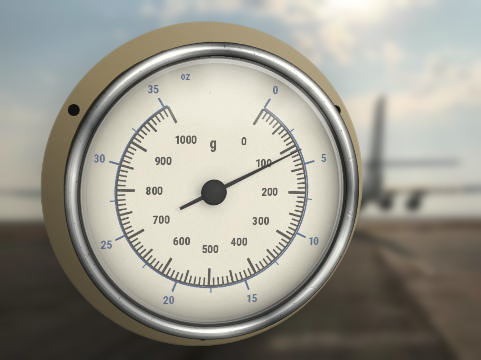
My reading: g 110
